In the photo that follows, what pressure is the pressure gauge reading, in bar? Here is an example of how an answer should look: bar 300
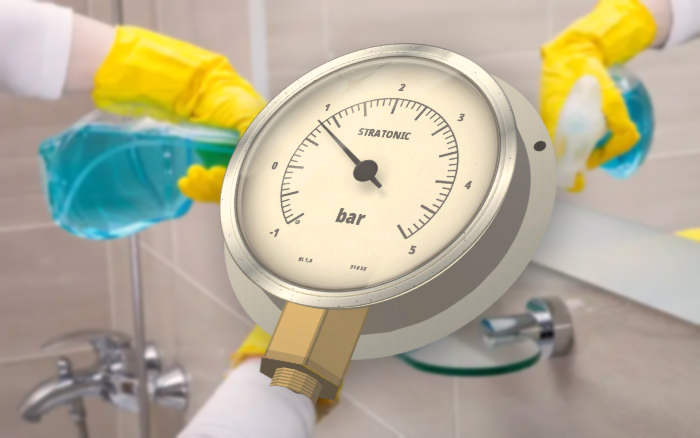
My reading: bar 0.8
